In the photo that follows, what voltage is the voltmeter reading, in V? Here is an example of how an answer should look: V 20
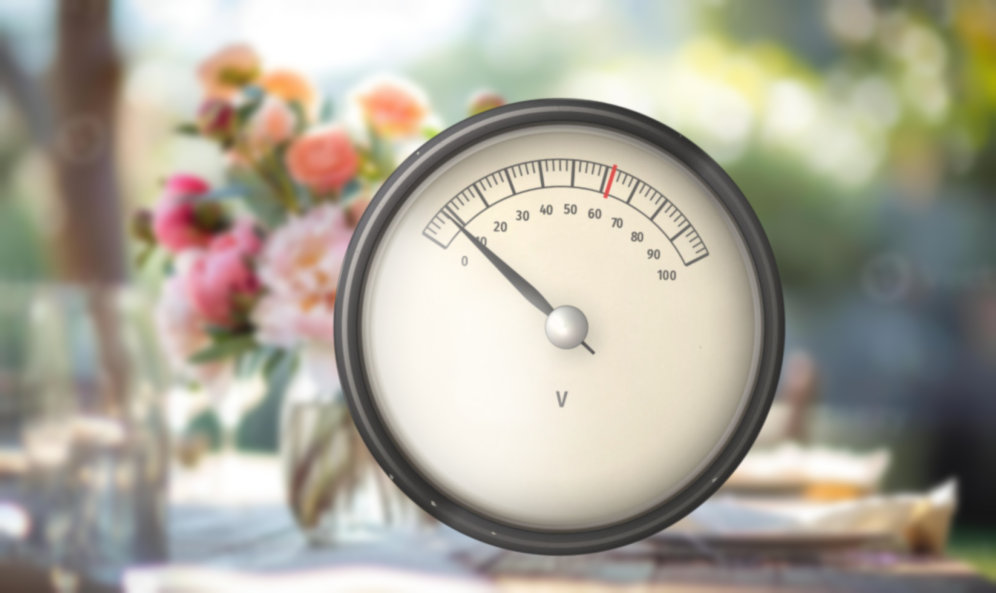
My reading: V 8
